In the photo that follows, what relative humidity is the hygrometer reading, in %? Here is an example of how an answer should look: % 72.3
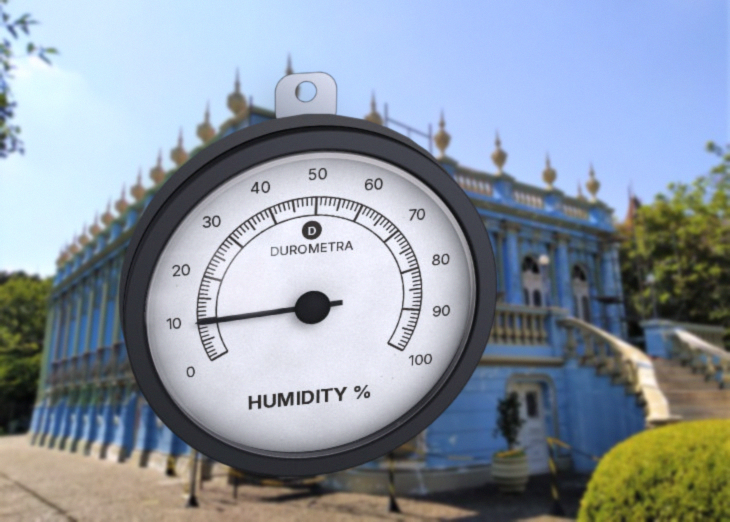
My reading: % 10
